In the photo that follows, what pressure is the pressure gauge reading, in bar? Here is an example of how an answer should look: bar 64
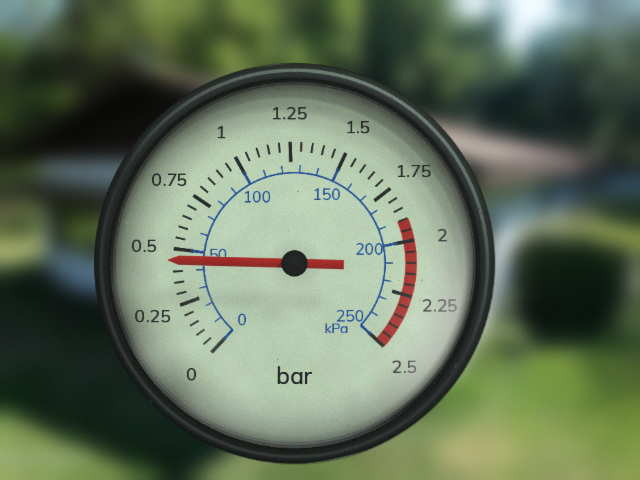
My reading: bar 0.45
